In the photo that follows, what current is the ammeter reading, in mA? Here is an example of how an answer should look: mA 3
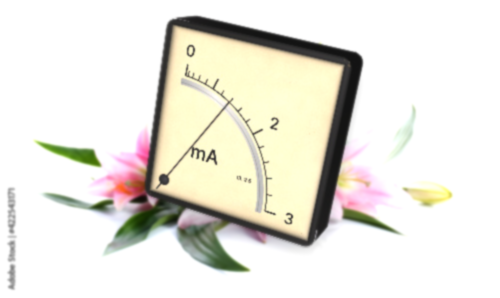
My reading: mA 1.4
